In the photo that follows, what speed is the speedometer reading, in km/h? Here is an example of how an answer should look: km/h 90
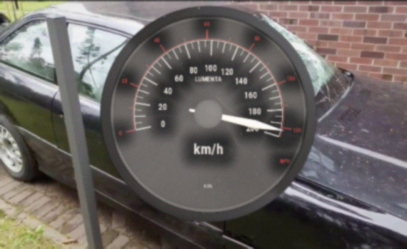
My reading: km/h 195
